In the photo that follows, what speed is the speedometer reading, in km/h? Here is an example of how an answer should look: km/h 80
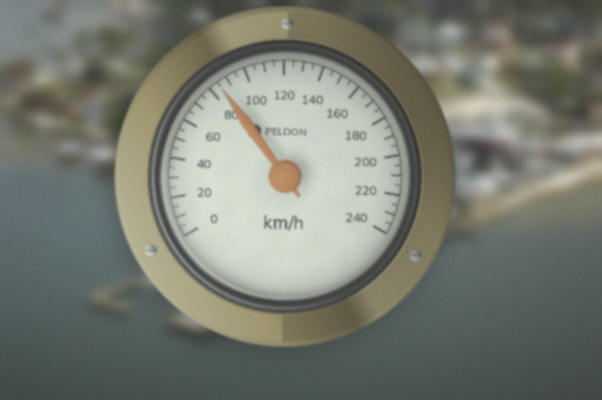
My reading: km/h 85
